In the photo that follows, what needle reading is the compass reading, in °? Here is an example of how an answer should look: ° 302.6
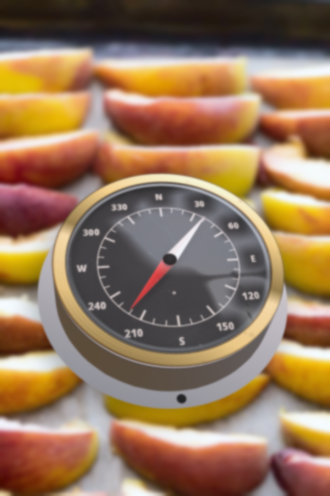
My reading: ° 220
